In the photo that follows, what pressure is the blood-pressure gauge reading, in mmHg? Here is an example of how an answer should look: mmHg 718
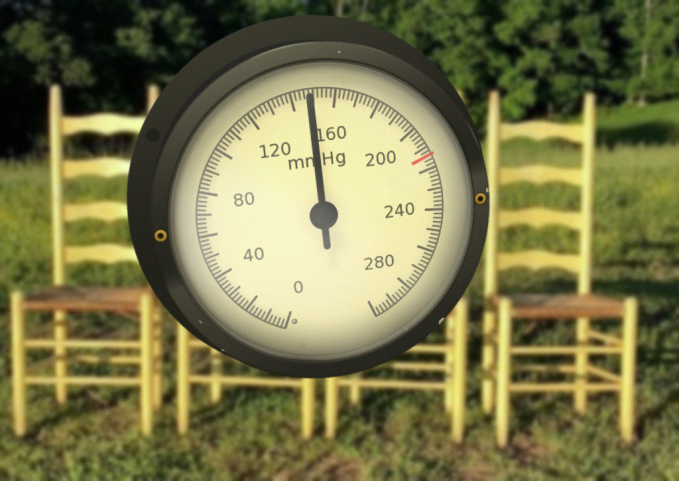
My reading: mmHg 148
